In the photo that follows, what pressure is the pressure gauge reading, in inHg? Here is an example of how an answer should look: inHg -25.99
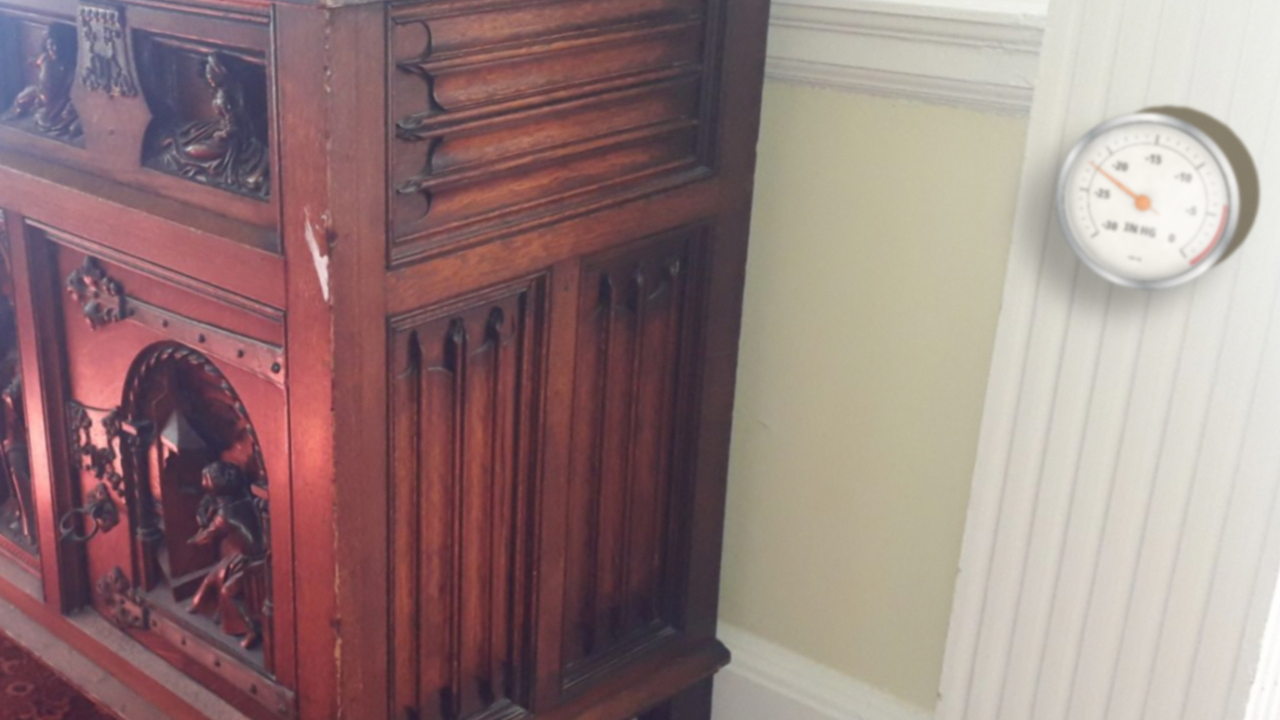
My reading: inHg -22
